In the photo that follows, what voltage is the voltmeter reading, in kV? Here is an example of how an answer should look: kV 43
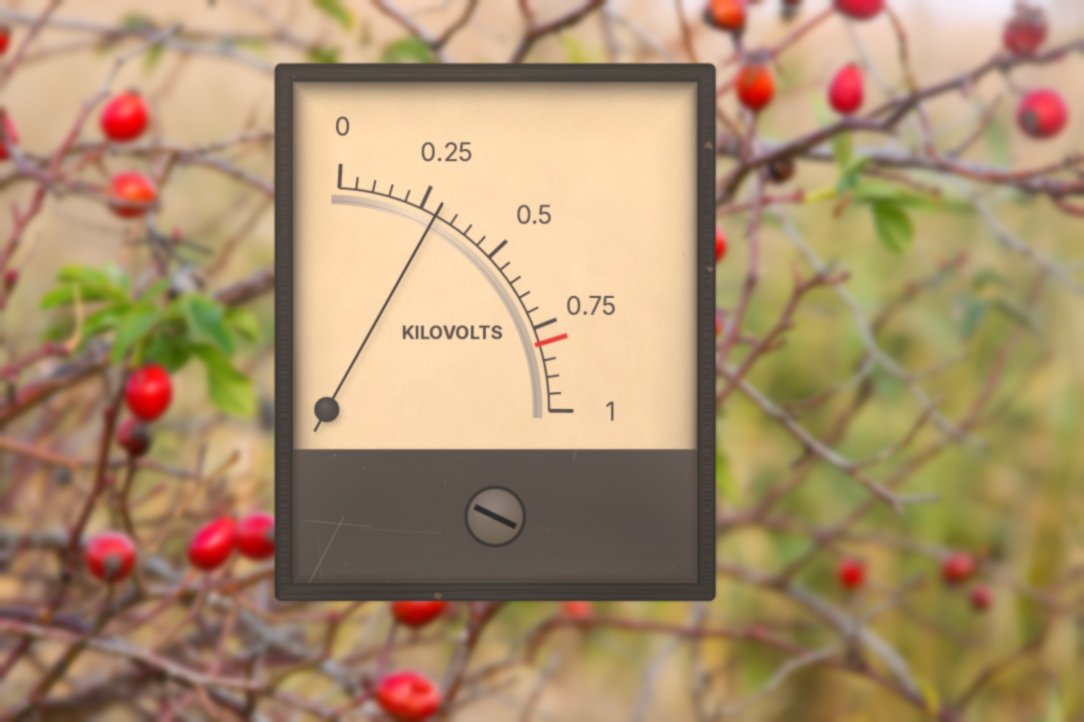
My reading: kV 0.3
